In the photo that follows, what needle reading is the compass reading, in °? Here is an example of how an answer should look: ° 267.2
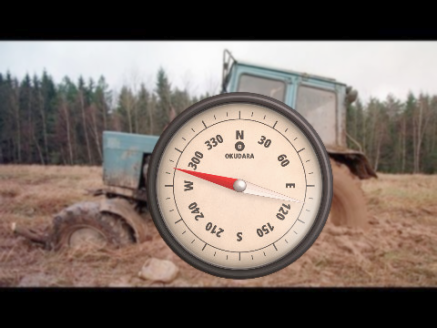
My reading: ° 285
